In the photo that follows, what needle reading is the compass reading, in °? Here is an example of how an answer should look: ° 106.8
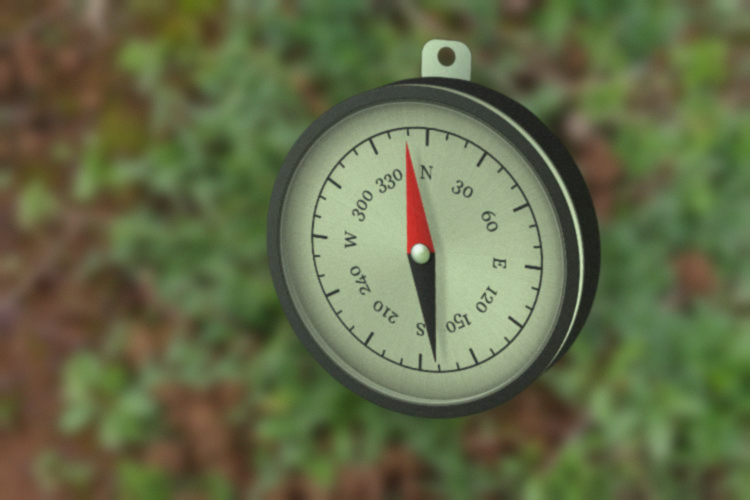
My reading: ° 350
